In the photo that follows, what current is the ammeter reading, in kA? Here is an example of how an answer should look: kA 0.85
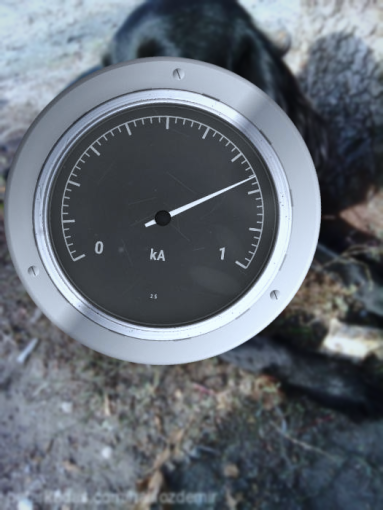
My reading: kA 0.76
